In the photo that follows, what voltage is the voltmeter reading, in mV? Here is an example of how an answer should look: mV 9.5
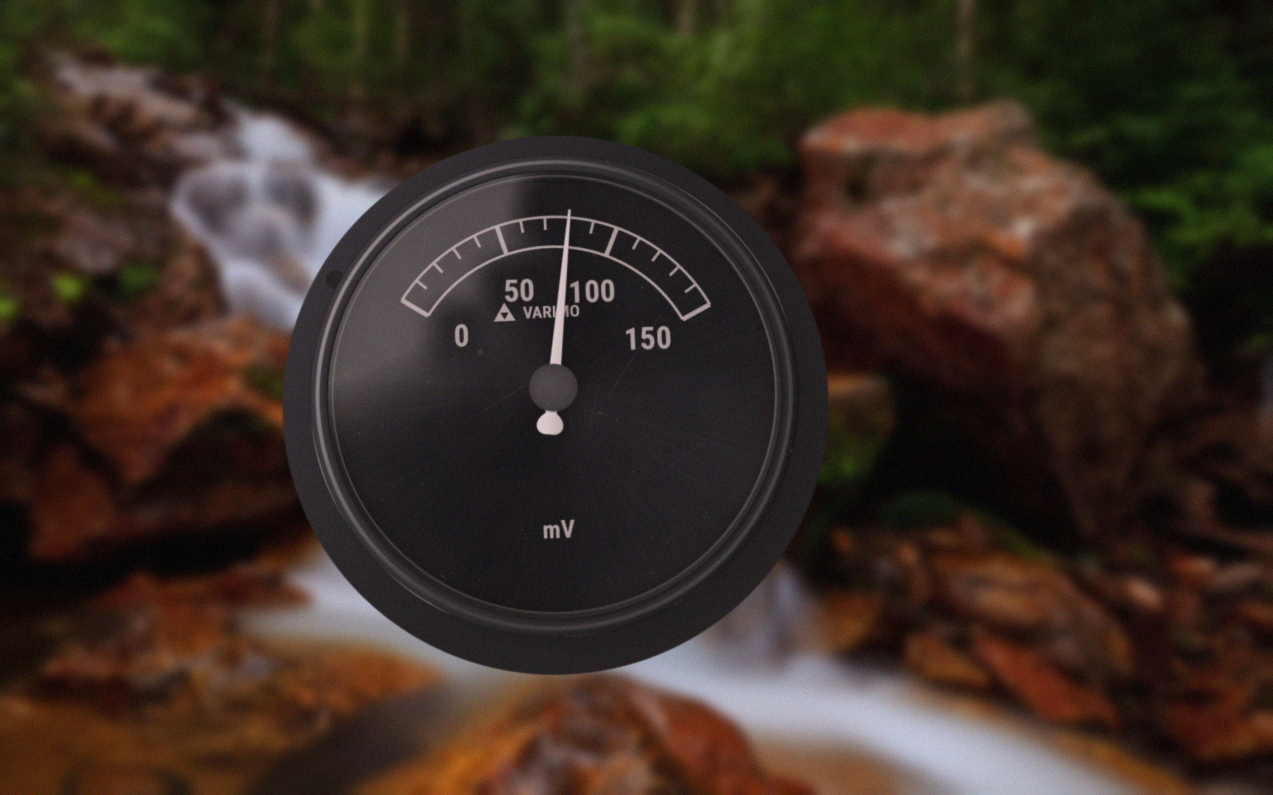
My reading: mV 80
